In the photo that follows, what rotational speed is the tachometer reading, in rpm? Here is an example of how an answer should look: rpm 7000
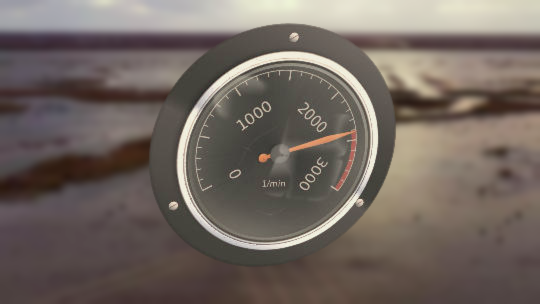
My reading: rpm 2400
